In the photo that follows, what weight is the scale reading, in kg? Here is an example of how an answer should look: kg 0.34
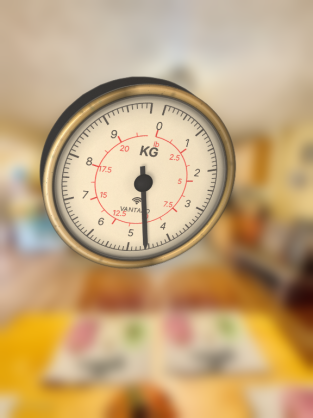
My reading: kg 4.6
